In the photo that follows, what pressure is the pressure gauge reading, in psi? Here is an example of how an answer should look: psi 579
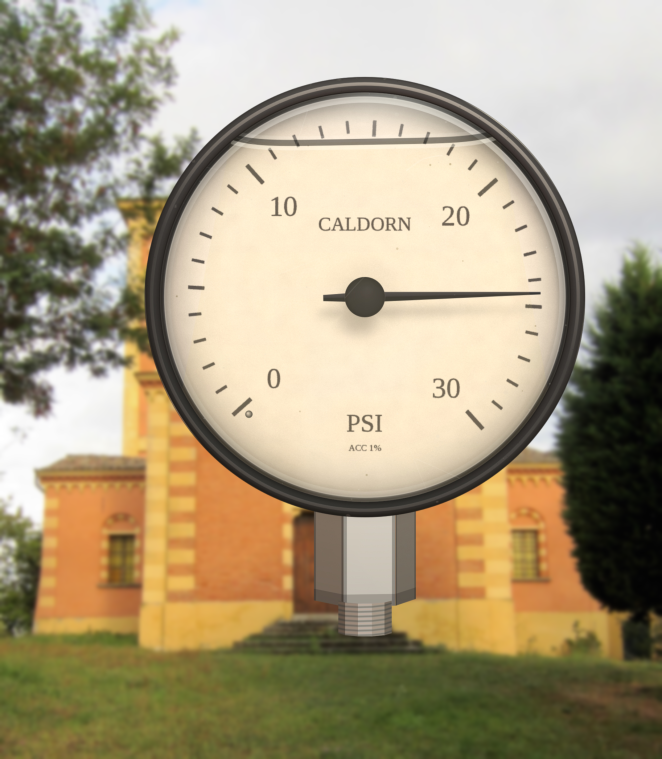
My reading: psi 24.5
